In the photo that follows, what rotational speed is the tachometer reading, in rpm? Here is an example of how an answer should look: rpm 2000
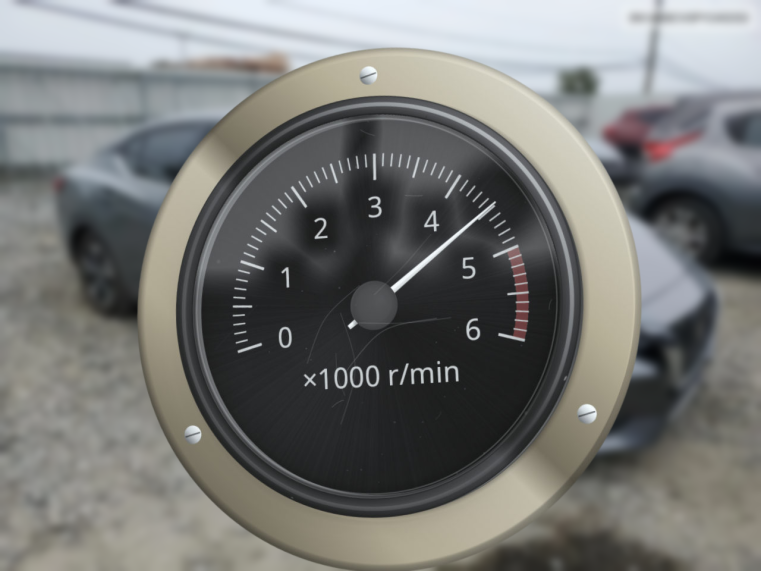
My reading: rpm 4500
